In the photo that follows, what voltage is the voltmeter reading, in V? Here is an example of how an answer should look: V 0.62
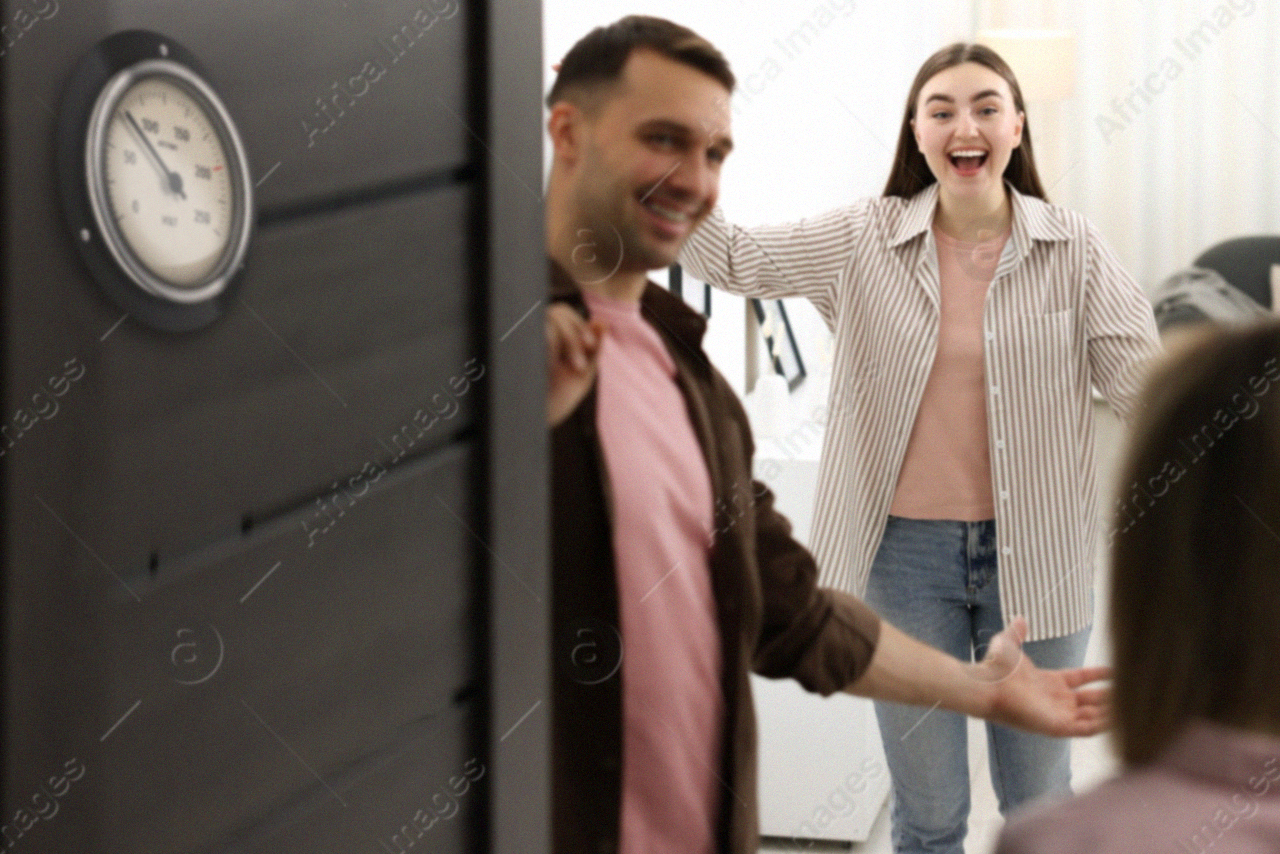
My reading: V 75
